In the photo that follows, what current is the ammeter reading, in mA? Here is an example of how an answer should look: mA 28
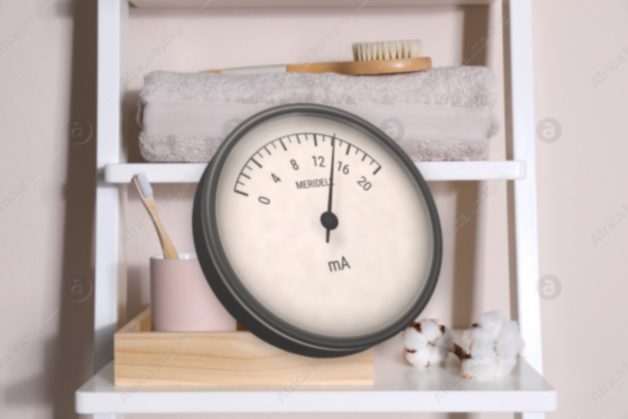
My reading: mA 14
